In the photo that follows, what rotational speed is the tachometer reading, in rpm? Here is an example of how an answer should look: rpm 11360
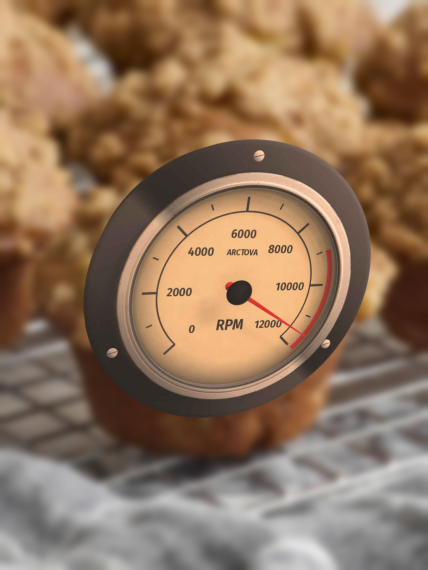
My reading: rpm 11500
